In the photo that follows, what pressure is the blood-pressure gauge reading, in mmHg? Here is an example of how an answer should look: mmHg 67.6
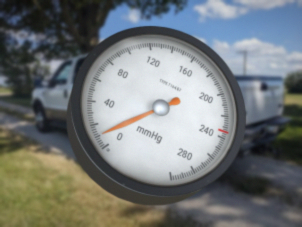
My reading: mmHg 10
